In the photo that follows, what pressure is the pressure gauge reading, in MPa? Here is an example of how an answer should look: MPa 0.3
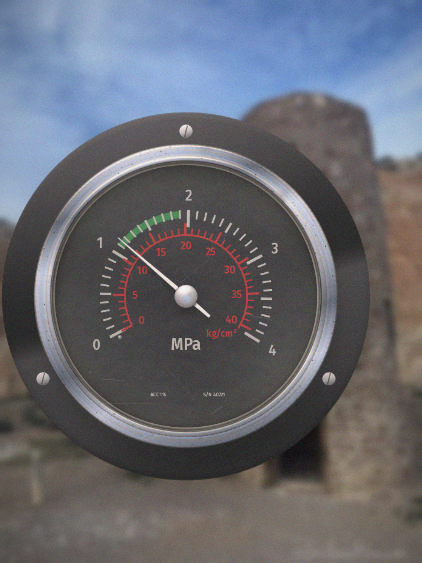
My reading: MPa 1.15
